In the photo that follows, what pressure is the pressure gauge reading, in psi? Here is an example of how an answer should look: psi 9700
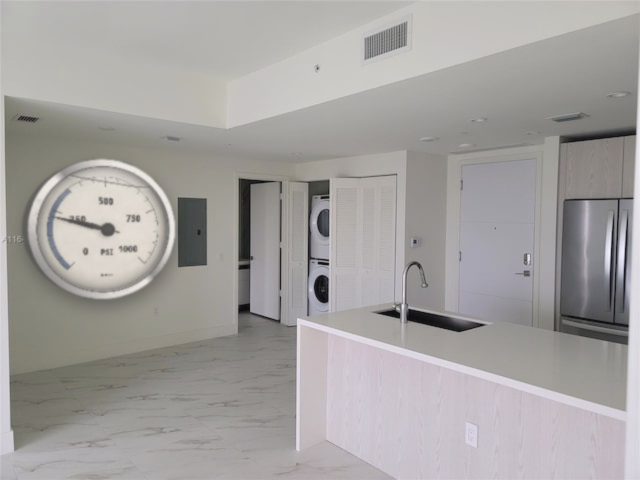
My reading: psi 225
